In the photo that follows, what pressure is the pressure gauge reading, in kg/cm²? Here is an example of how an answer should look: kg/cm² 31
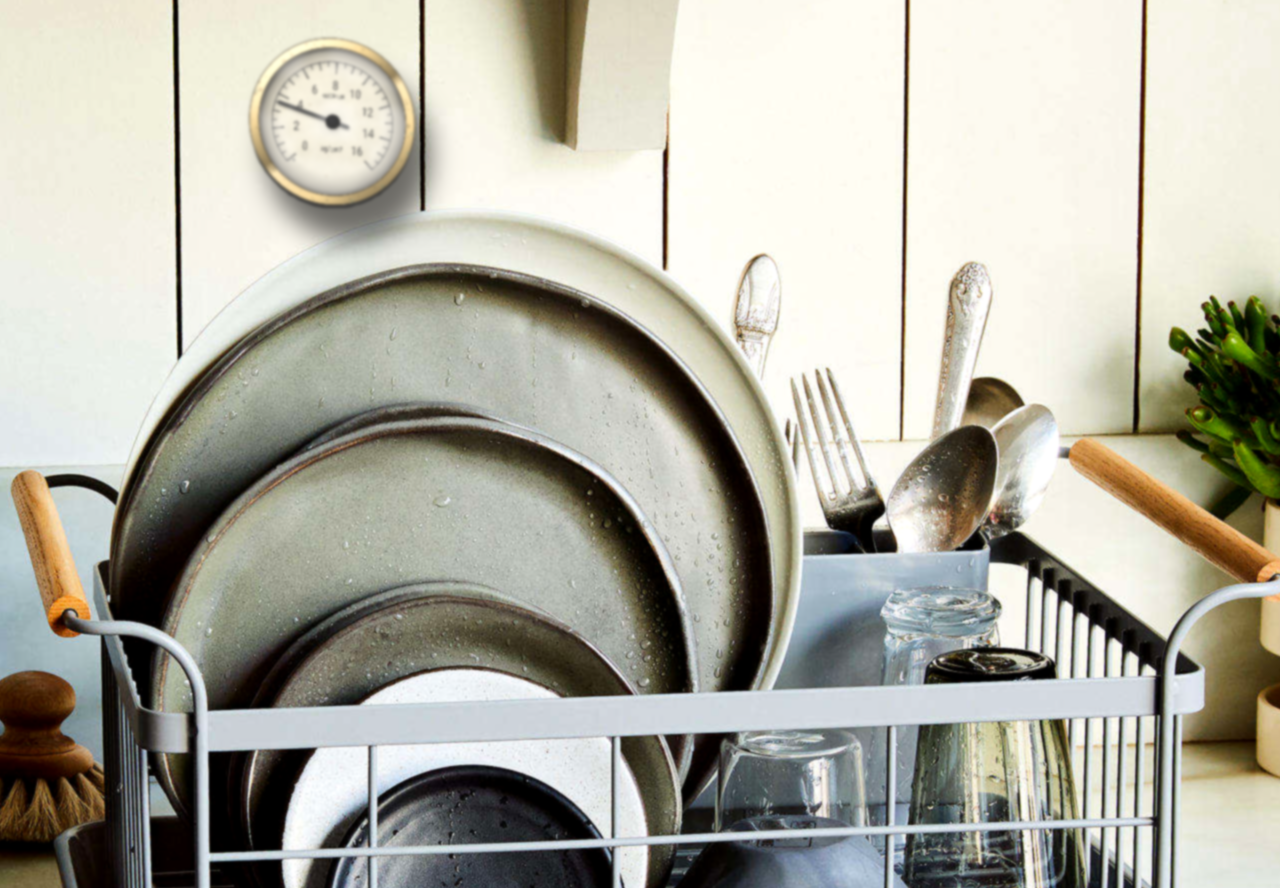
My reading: kg/cm² 3.5
